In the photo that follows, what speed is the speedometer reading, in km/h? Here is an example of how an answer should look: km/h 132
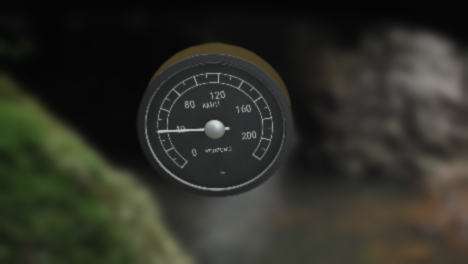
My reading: km/h 40
